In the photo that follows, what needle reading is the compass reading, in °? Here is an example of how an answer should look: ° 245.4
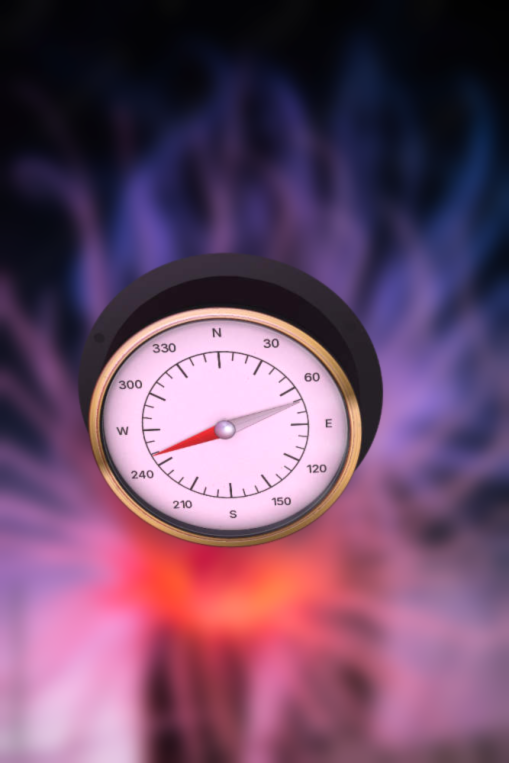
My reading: ° 250
